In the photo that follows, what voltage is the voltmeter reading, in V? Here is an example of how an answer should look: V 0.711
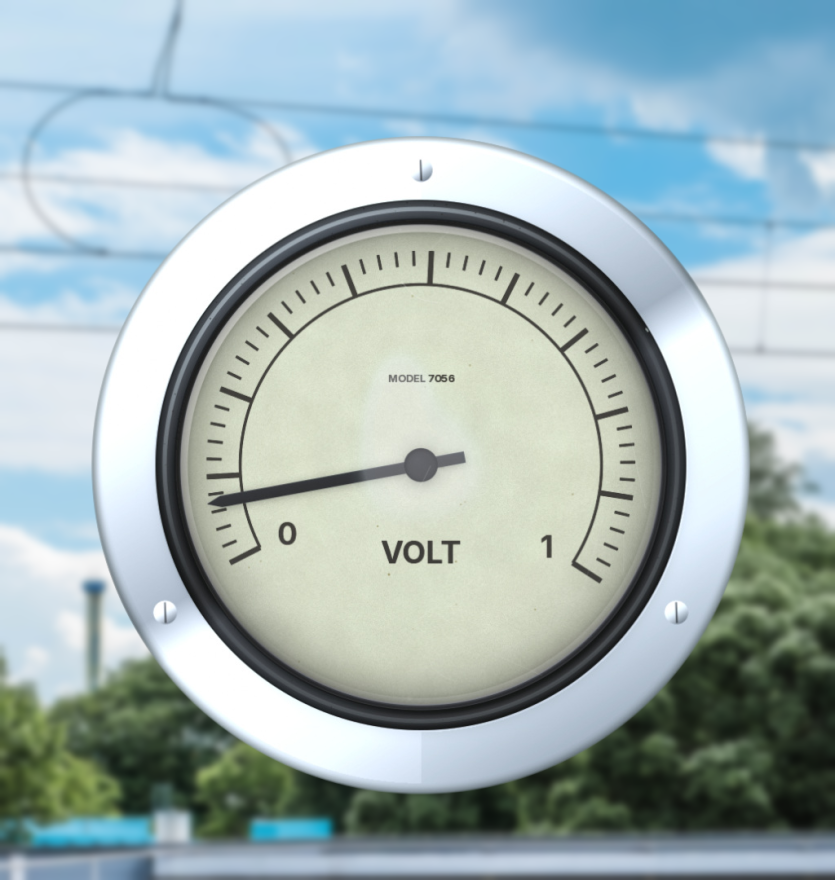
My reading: V 0.07
